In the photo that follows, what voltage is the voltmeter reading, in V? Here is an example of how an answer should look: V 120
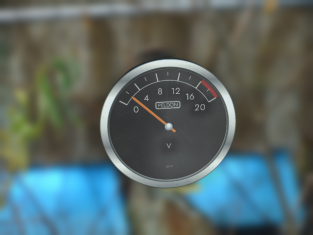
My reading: V 2
